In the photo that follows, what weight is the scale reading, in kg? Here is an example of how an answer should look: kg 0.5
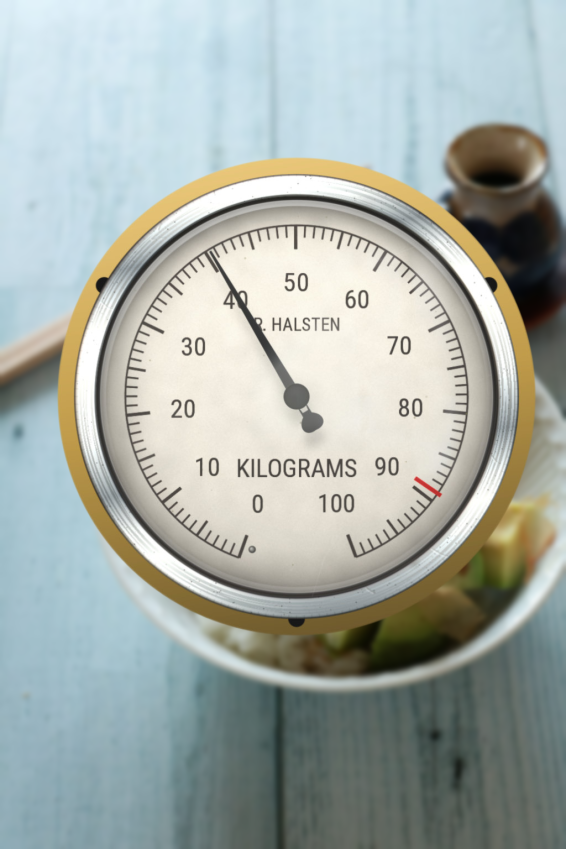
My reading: kg 40.5
